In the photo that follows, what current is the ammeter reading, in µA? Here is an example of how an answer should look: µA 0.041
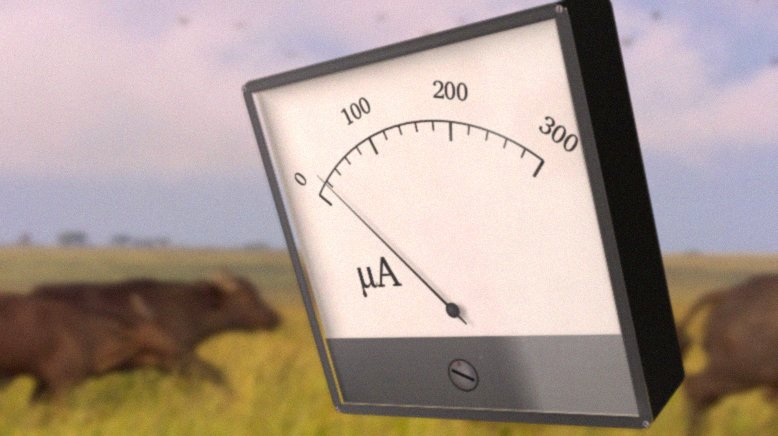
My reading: µA 20
